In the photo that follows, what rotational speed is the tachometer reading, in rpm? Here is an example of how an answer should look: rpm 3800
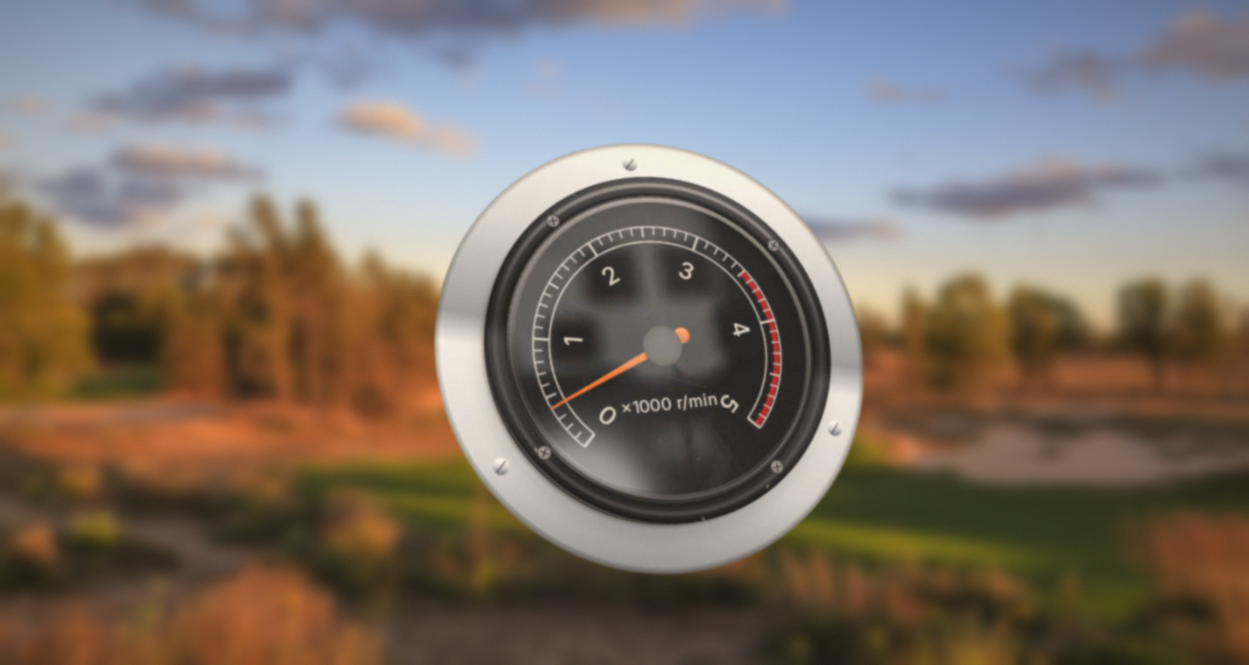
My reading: rpm 400
